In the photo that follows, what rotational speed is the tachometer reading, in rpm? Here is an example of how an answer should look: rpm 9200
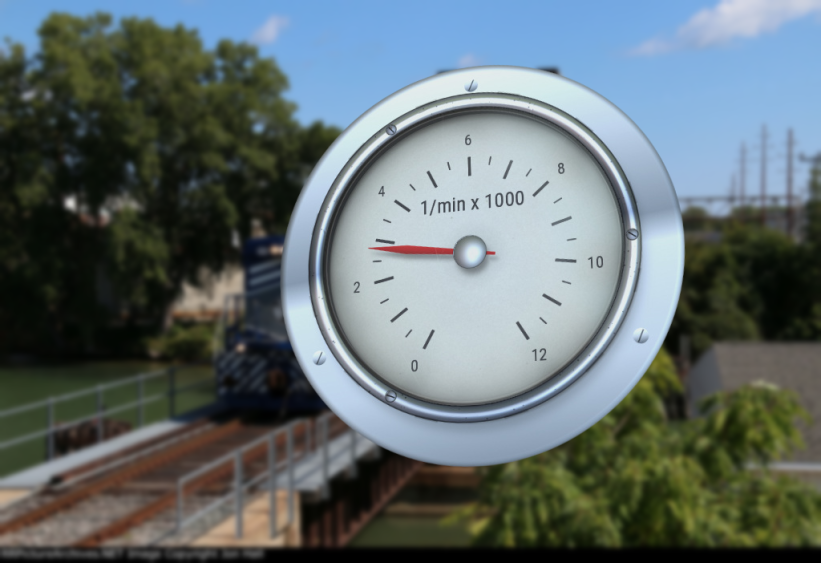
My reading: rpm 2750
